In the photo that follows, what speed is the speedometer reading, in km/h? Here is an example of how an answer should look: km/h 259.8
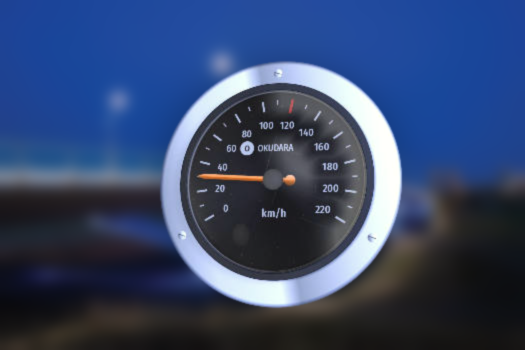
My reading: km/h 30
